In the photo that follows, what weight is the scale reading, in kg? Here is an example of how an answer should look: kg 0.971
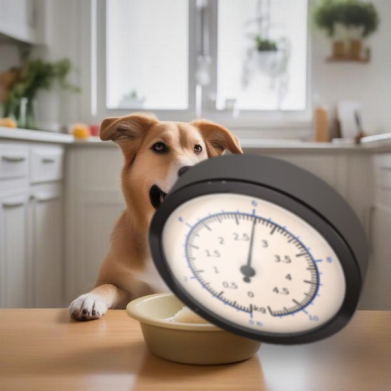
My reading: kg 2.75
